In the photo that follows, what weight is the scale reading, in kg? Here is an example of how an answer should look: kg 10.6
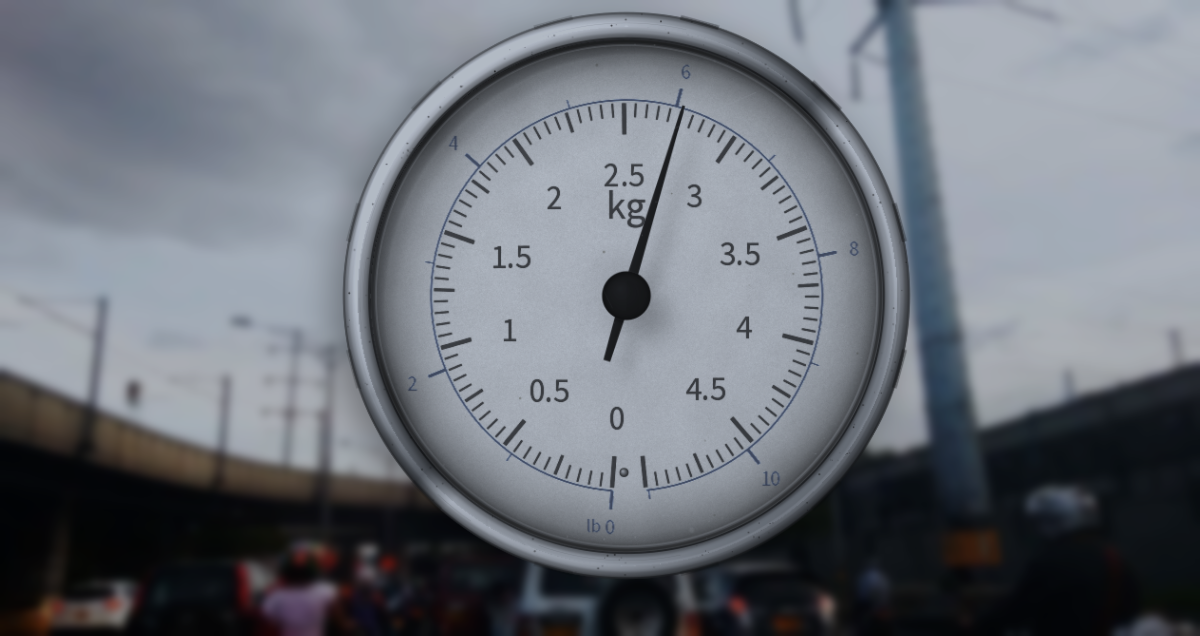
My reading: kg 2.75
